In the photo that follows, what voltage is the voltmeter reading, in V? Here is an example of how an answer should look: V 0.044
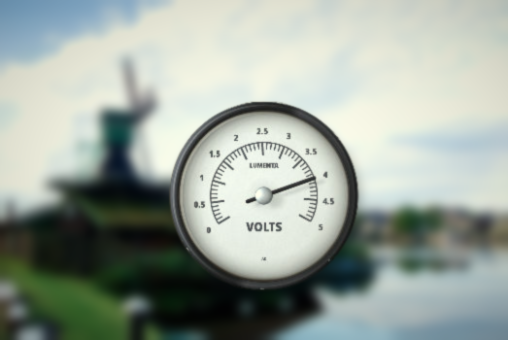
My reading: V 4
